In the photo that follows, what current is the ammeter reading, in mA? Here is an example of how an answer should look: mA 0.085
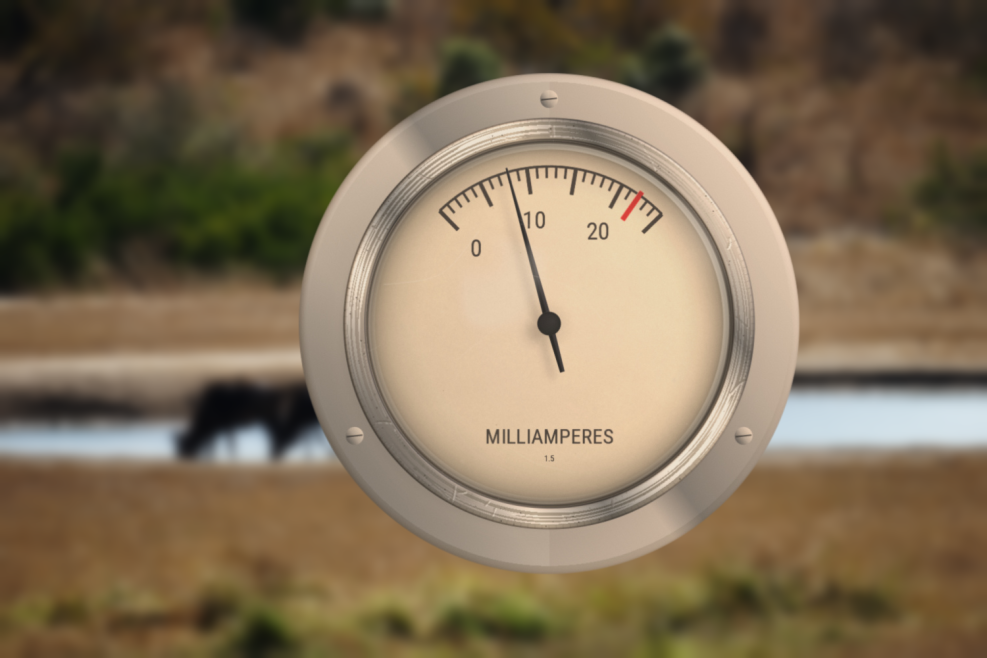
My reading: mA 8
